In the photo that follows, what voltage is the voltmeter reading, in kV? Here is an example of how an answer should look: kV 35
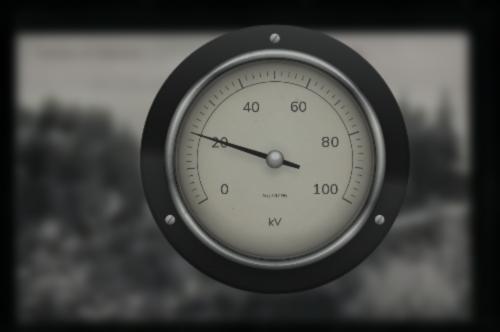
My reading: kV 20
